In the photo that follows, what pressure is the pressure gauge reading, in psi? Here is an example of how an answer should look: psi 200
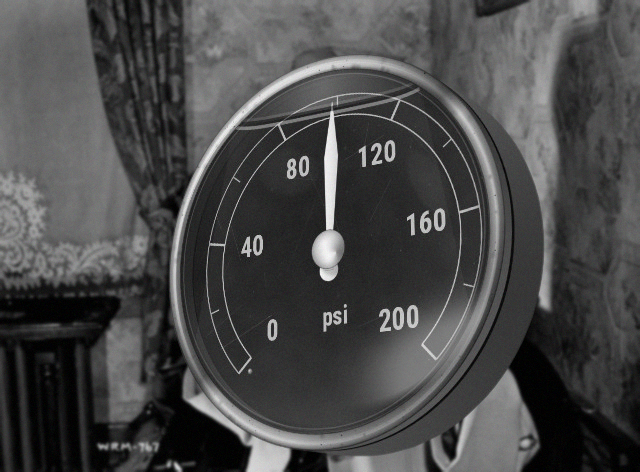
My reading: psi 100
